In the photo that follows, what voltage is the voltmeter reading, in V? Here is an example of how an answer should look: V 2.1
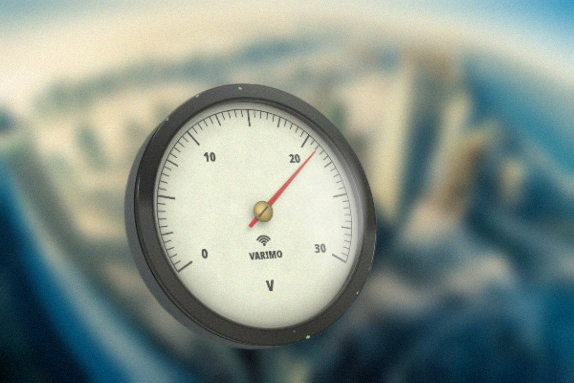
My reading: V 21
